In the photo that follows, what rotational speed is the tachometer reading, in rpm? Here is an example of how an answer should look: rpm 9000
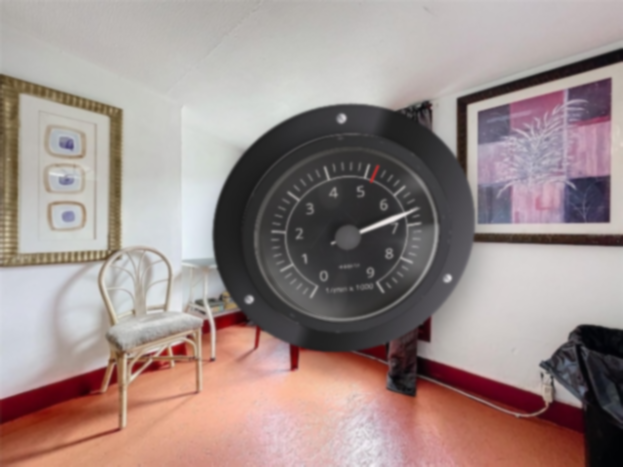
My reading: rpm 6600
